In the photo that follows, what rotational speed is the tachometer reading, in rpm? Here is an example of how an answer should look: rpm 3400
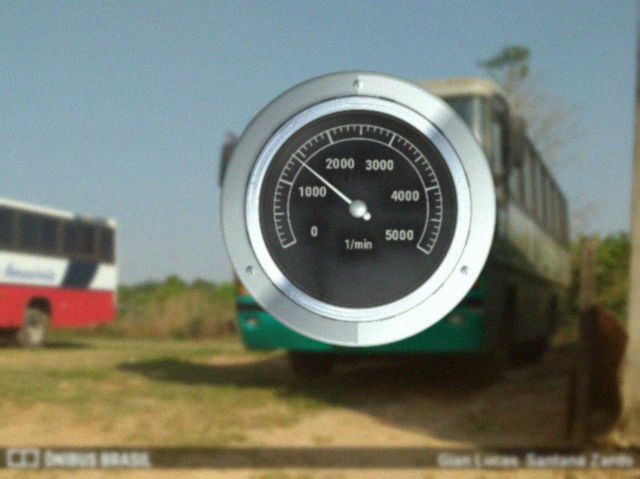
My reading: rpm 1400
